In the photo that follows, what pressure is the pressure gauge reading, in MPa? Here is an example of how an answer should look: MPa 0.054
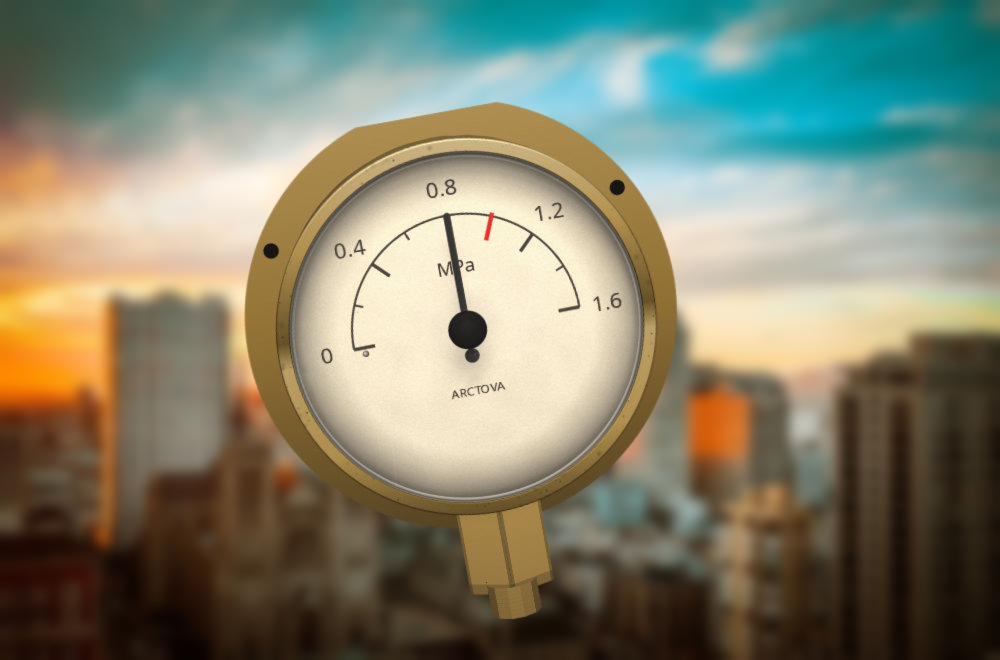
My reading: MPa 0.8
